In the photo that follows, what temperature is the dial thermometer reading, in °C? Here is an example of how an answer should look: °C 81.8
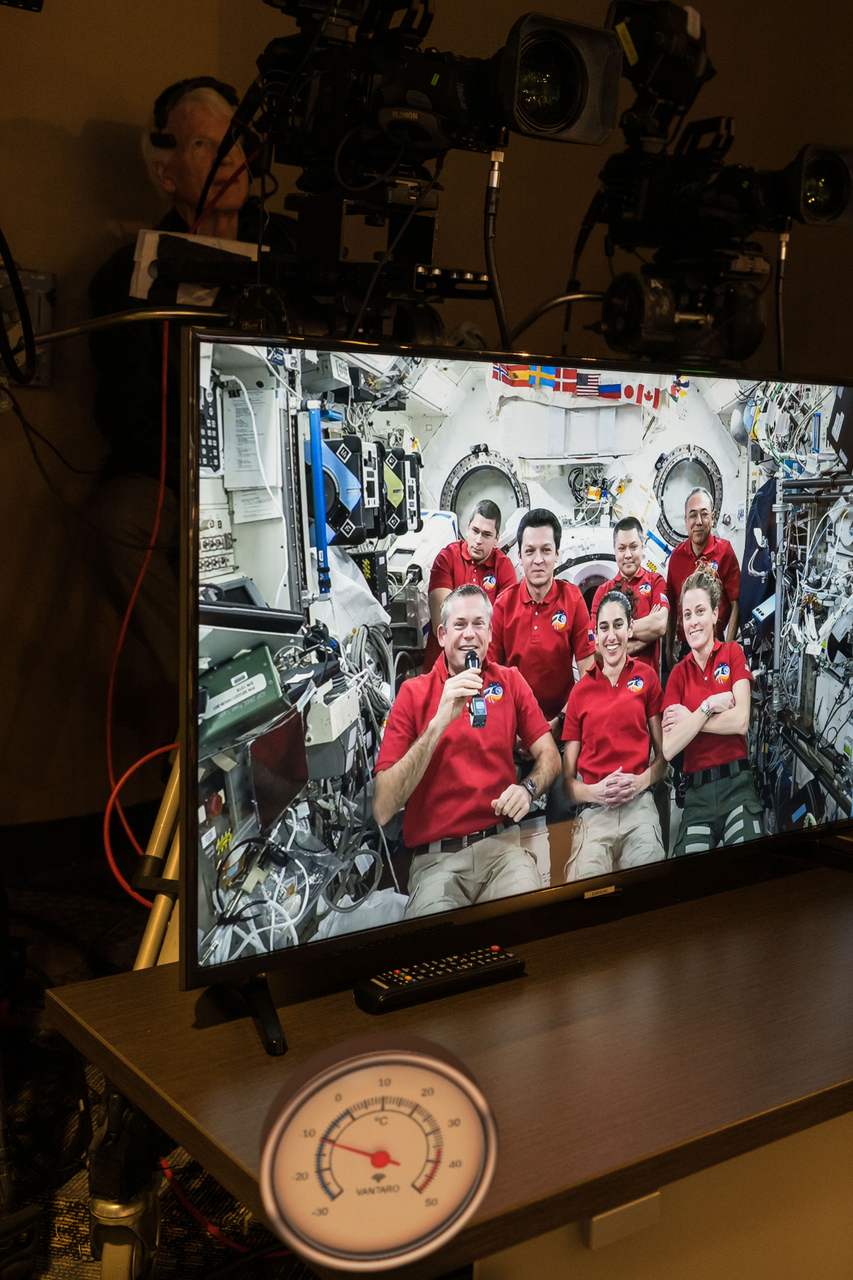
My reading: °C -10
